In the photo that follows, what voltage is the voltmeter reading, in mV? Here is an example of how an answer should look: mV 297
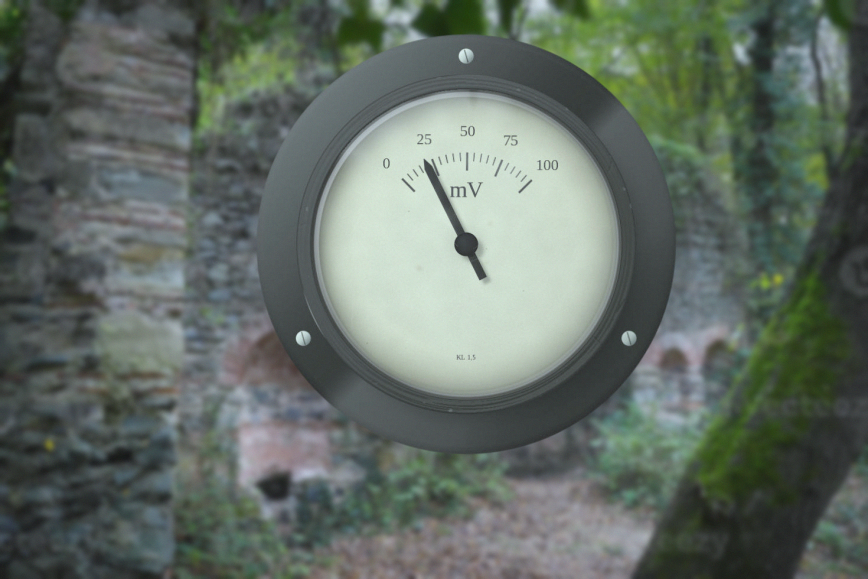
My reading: mV 20
